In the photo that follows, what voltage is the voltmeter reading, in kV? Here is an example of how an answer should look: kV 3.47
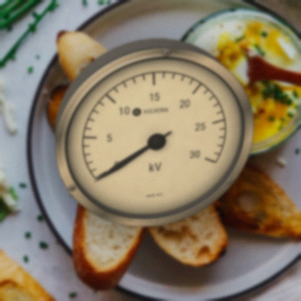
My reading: kV 0
